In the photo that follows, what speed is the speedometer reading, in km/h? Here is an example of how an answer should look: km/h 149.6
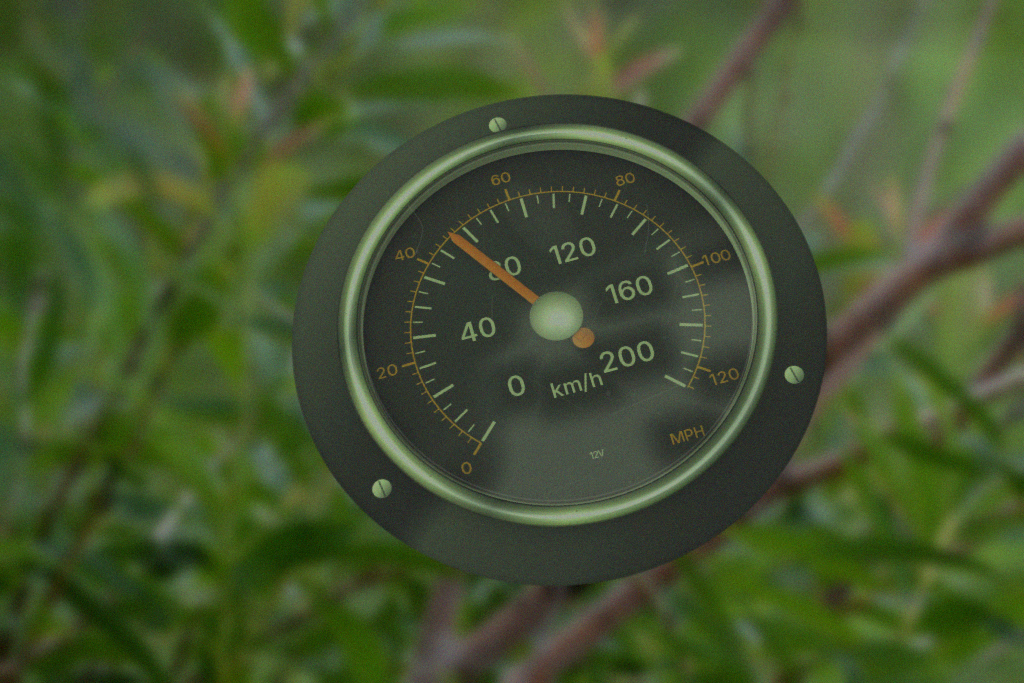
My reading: km/h 75
